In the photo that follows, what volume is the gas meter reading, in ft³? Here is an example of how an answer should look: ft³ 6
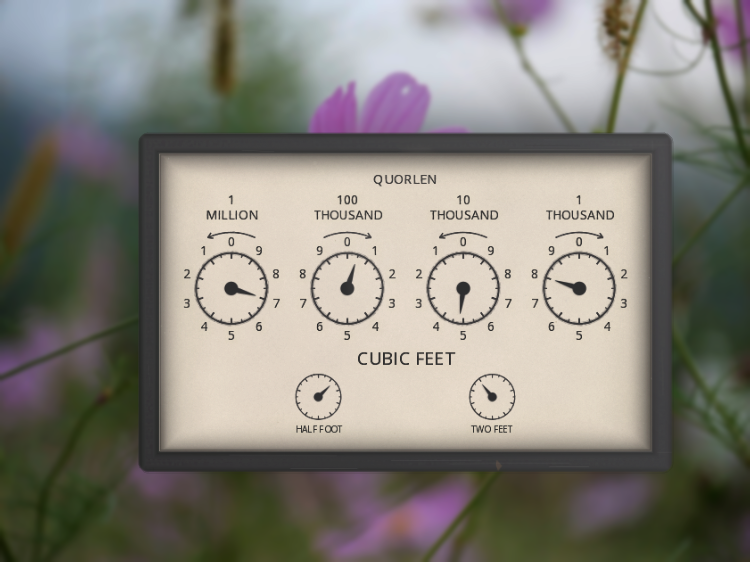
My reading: ft³ 704800
